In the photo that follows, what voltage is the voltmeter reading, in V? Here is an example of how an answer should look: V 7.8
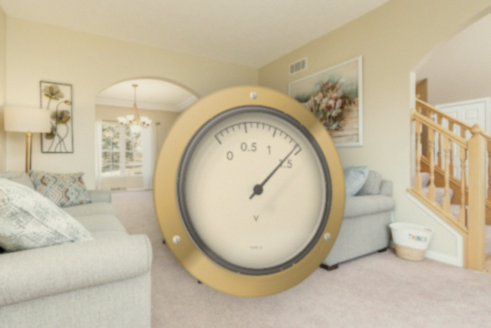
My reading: V 1.4
